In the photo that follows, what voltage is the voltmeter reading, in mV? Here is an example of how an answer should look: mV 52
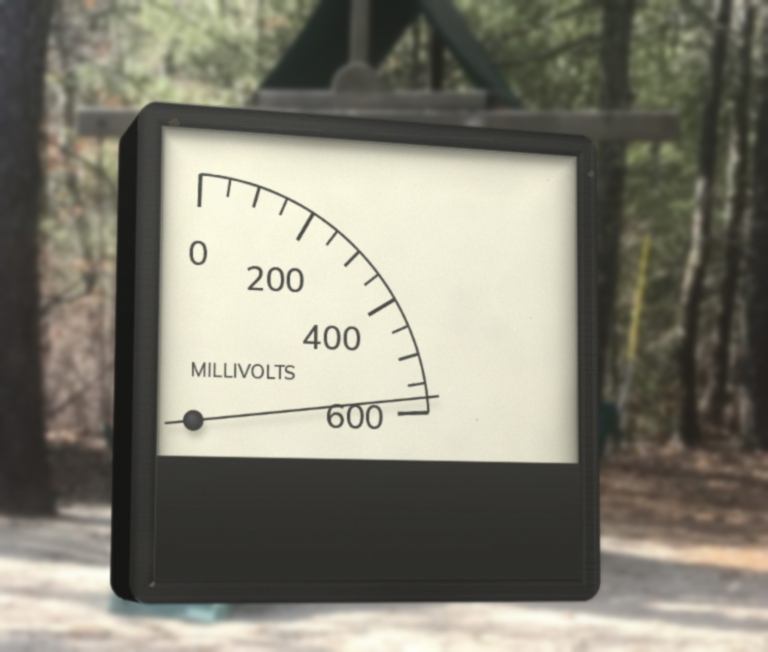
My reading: mV 575
